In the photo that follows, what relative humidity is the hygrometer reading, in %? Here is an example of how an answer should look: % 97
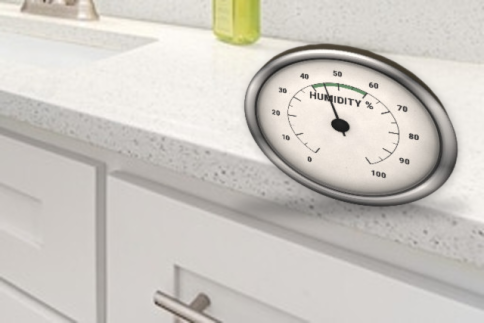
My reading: % 45
